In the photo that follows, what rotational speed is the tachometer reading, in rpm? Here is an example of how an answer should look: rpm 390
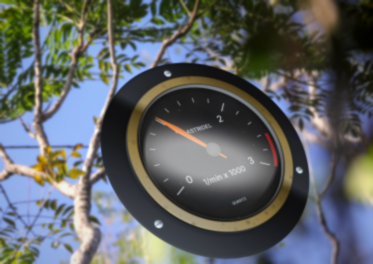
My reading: rpm 1000
